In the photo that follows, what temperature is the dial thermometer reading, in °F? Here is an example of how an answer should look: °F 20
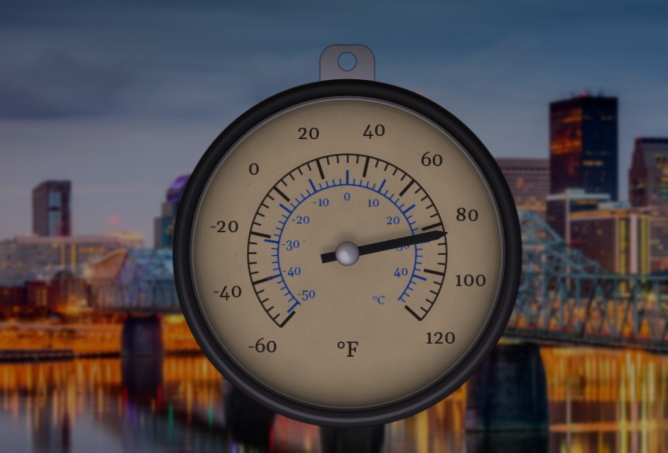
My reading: °F 84
